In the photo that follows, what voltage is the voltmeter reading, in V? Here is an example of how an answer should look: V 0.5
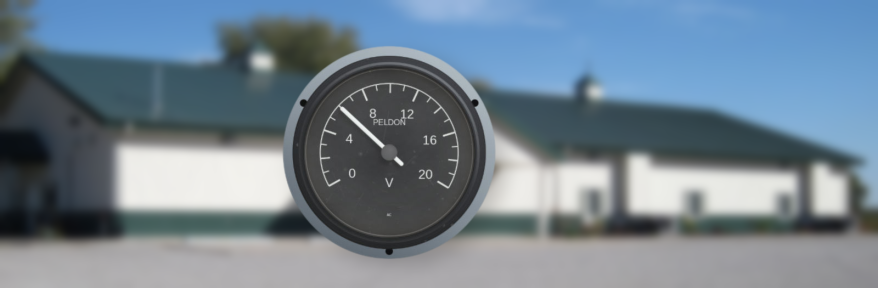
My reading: V 6
